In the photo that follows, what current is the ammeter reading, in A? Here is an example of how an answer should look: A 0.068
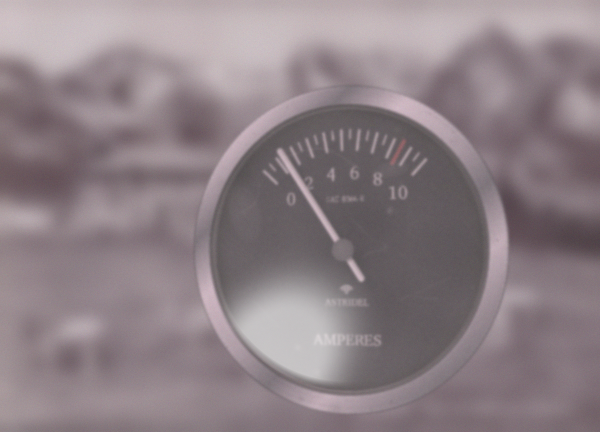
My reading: A 1.5
